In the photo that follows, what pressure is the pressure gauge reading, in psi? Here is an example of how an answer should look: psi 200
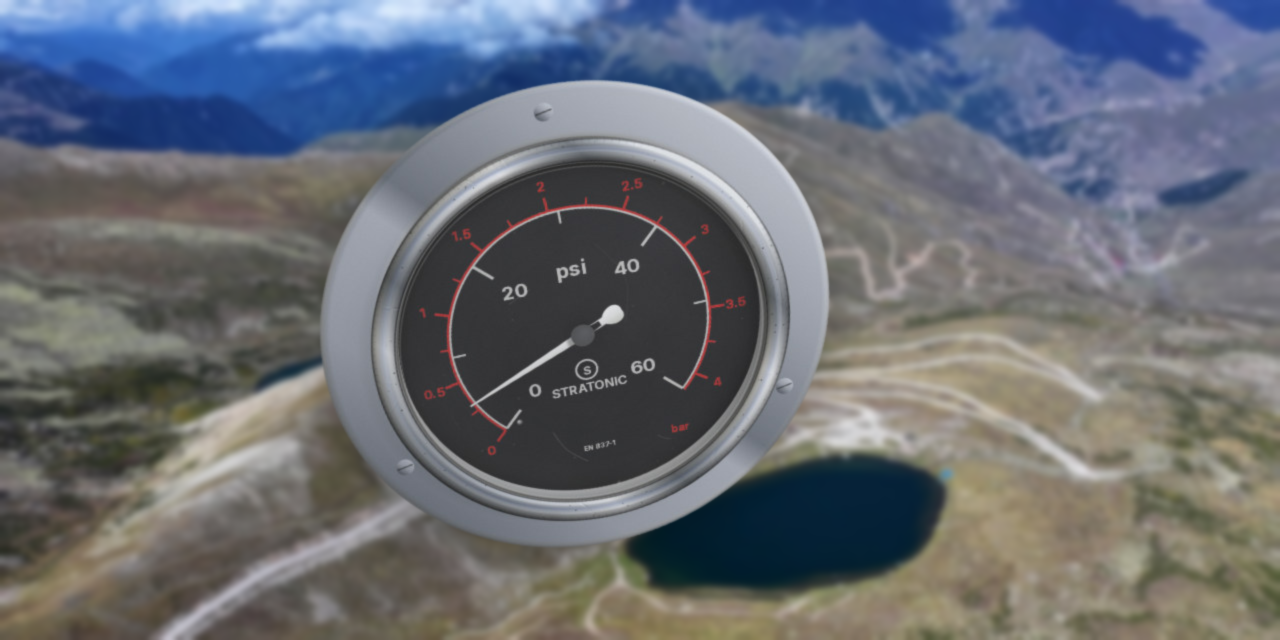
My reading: psi 5
